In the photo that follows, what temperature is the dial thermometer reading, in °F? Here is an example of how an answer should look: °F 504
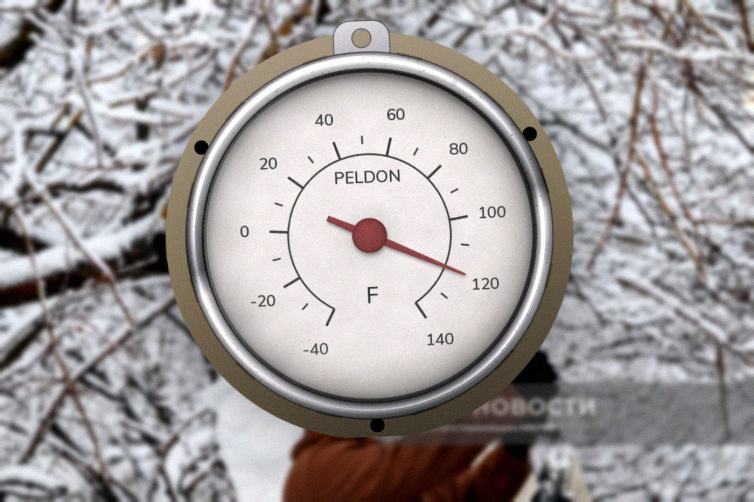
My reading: °F 120
